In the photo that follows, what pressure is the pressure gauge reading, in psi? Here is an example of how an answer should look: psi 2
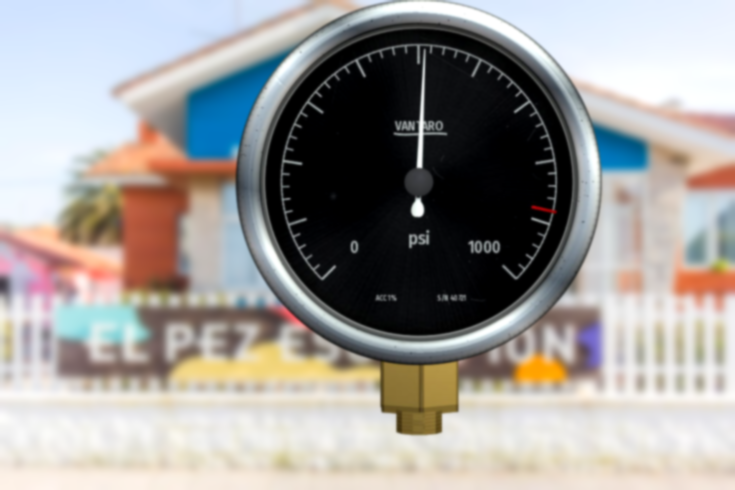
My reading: psi 510
